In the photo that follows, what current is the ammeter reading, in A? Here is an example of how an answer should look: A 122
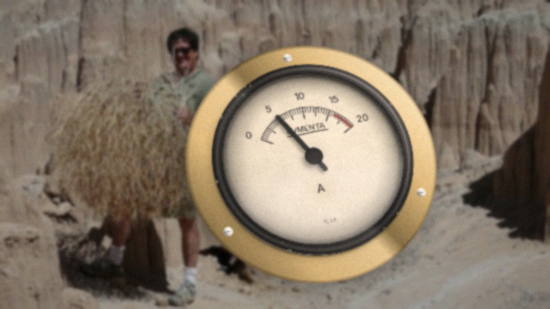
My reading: A 5
